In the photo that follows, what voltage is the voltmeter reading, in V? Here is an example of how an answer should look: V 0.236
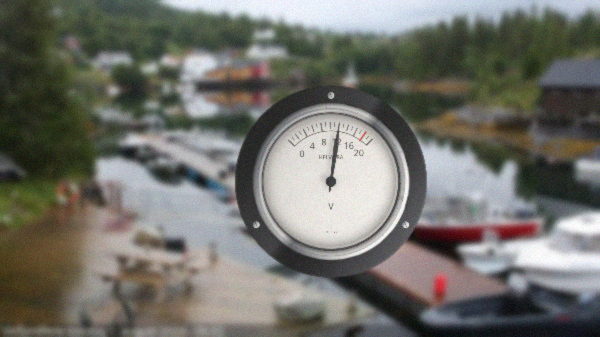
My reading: V 12
